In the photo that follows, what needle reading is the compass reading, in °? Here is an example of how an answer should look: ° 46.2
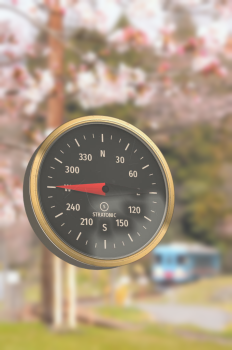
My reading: ° 270
